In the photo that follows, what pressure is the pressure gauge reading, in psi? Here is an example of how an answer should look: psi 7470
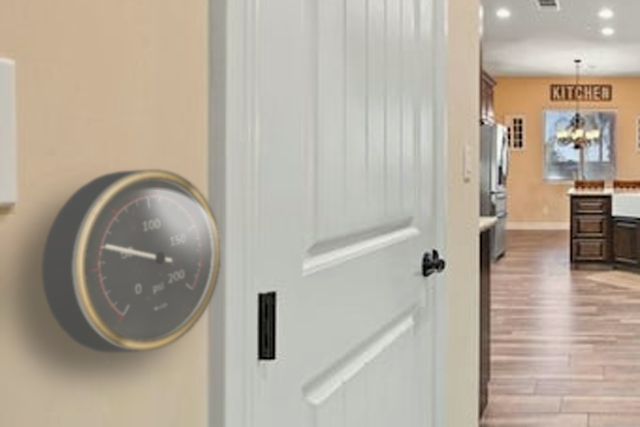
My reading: psi 50
